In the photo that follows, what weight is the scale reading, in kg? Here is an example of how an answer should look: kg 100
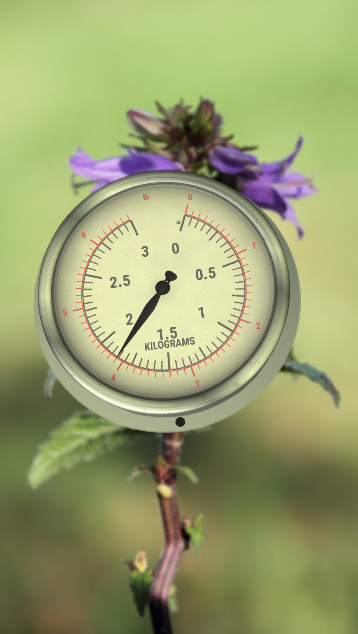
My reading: kg 1.85
